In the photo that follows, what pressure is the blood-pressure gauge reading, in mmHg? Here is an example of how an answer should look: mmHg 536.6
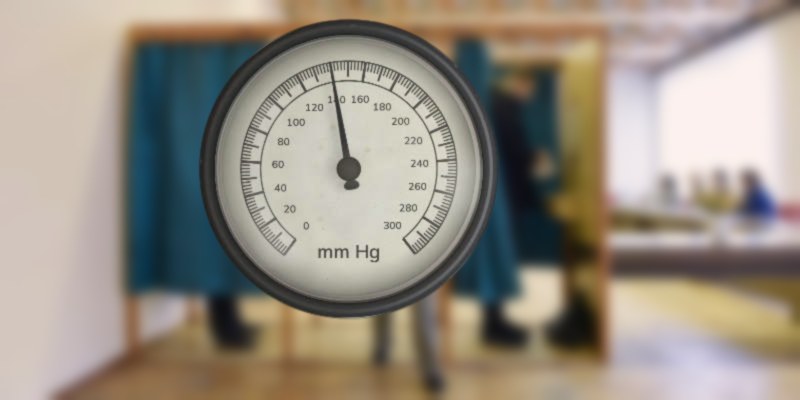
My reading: mmHg 140
